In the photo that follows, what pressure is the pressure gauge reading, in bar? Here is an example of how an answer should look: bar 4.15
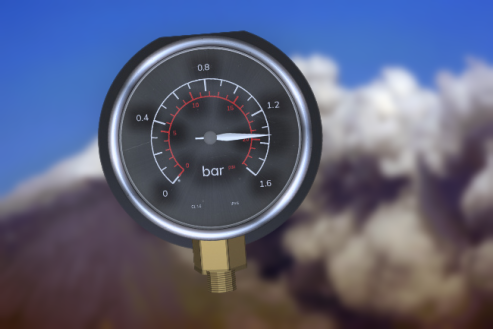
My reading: bar 1.35
